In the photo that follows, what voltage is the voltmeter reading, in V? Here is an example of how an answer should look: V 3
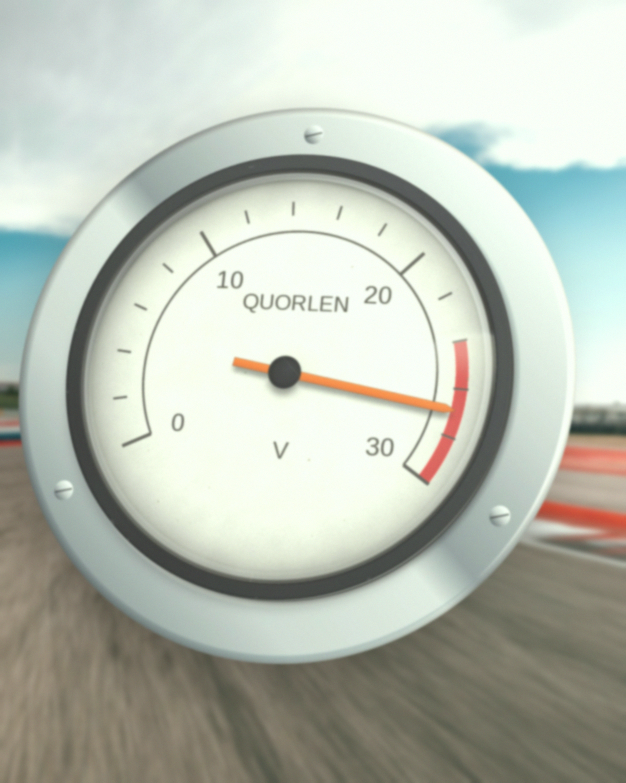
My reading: V 27
